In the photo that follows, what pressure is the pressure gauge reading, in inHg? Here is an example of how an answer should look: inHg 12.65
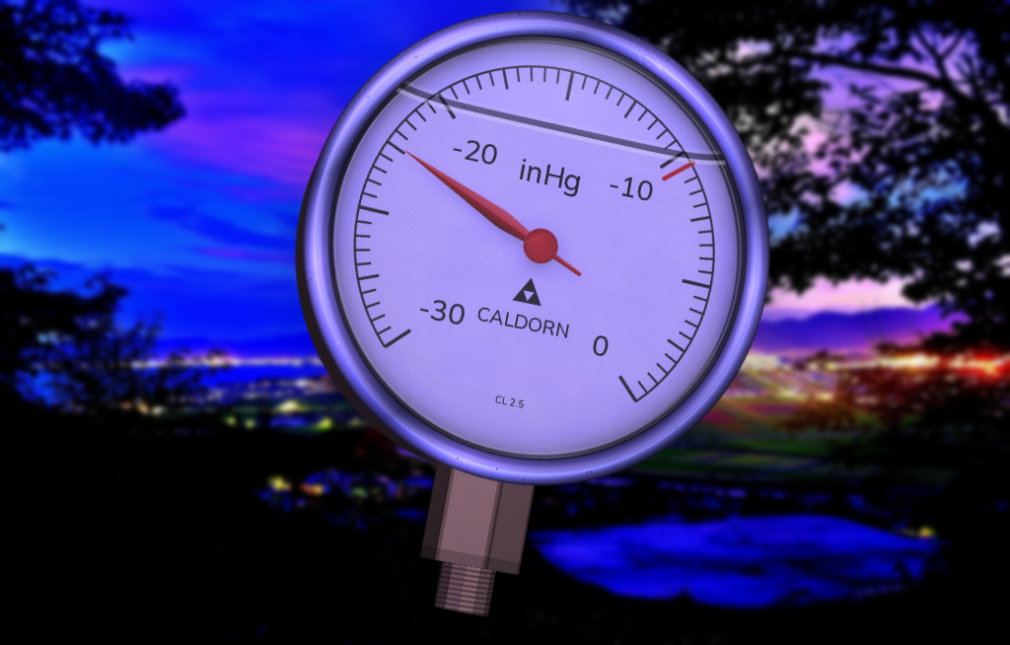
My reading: inHg -22.5
